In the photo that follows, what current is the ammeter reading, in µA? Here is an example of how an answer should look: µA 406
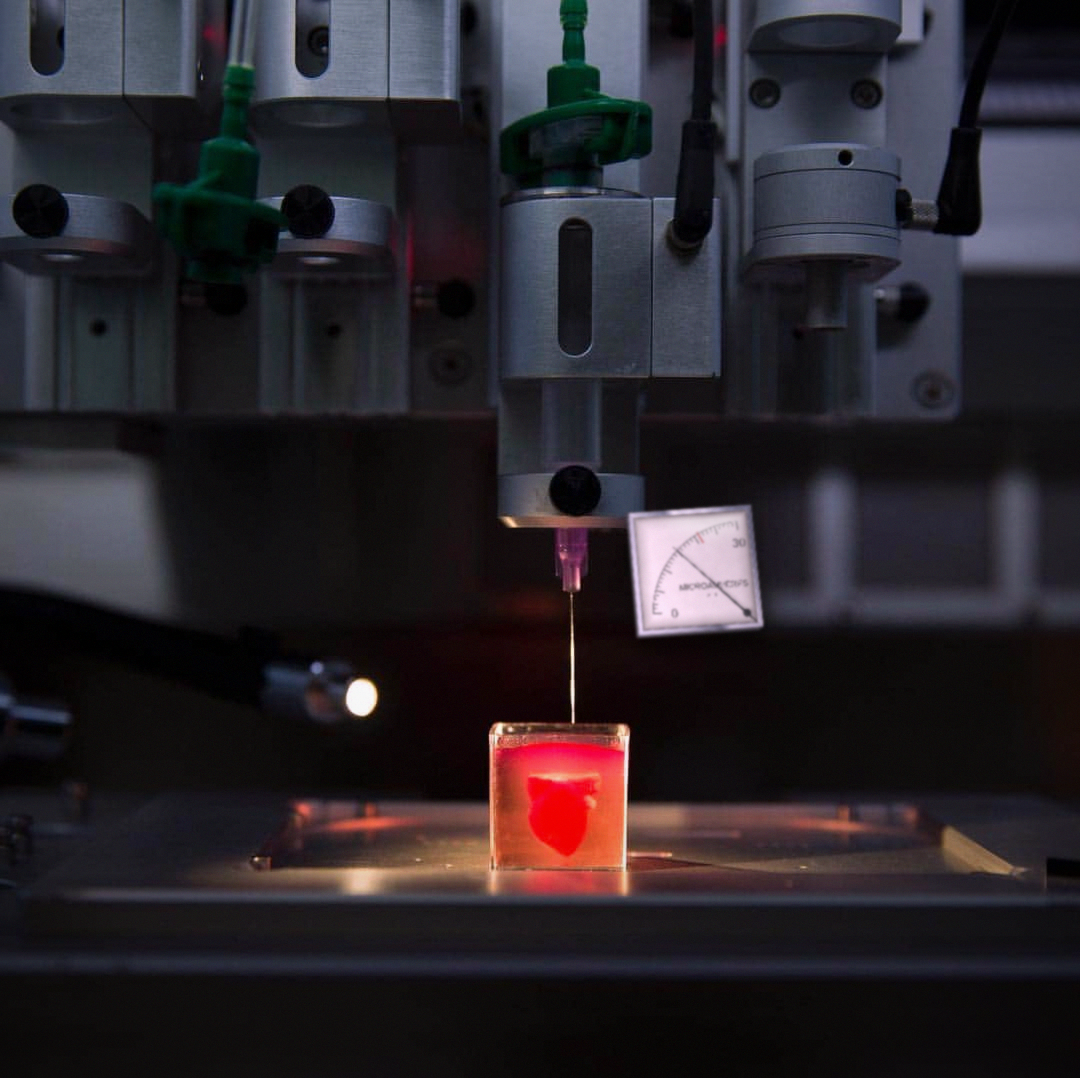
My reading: µA 15
